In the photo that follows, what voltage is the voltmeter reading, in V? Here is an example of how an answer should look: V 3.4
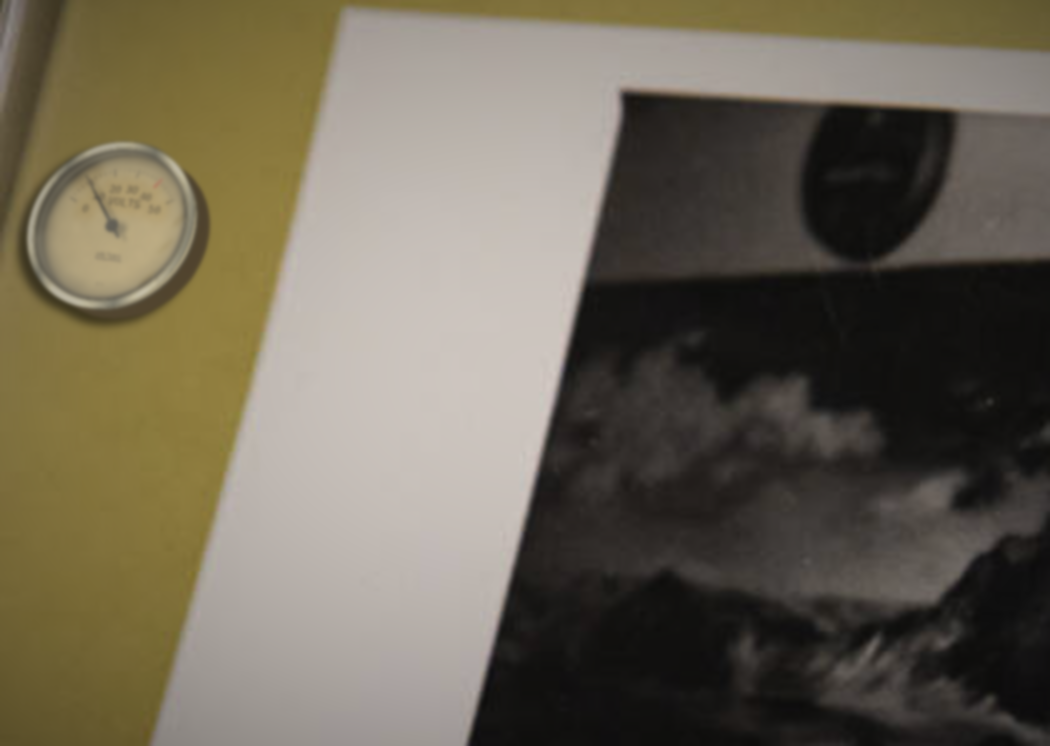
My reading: V 10
